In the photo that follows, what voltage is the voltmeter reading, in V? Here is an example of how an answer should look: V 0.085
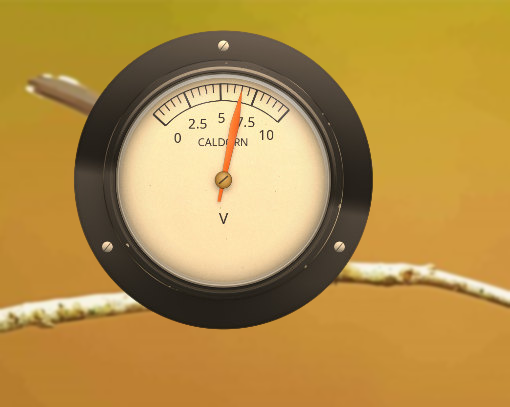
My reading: V 6.5
